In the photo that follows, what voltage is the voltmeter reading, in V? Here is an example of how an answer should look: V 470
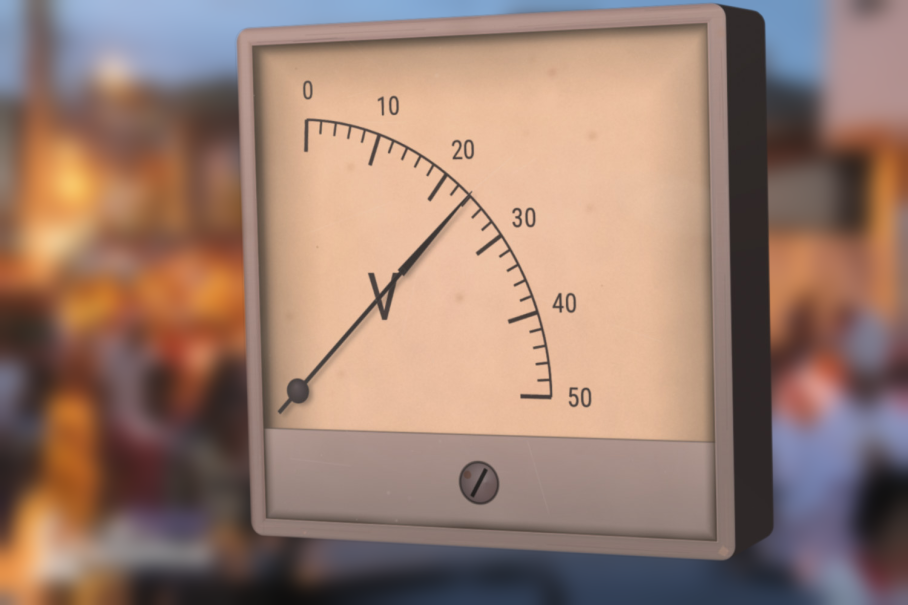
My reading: V 24
